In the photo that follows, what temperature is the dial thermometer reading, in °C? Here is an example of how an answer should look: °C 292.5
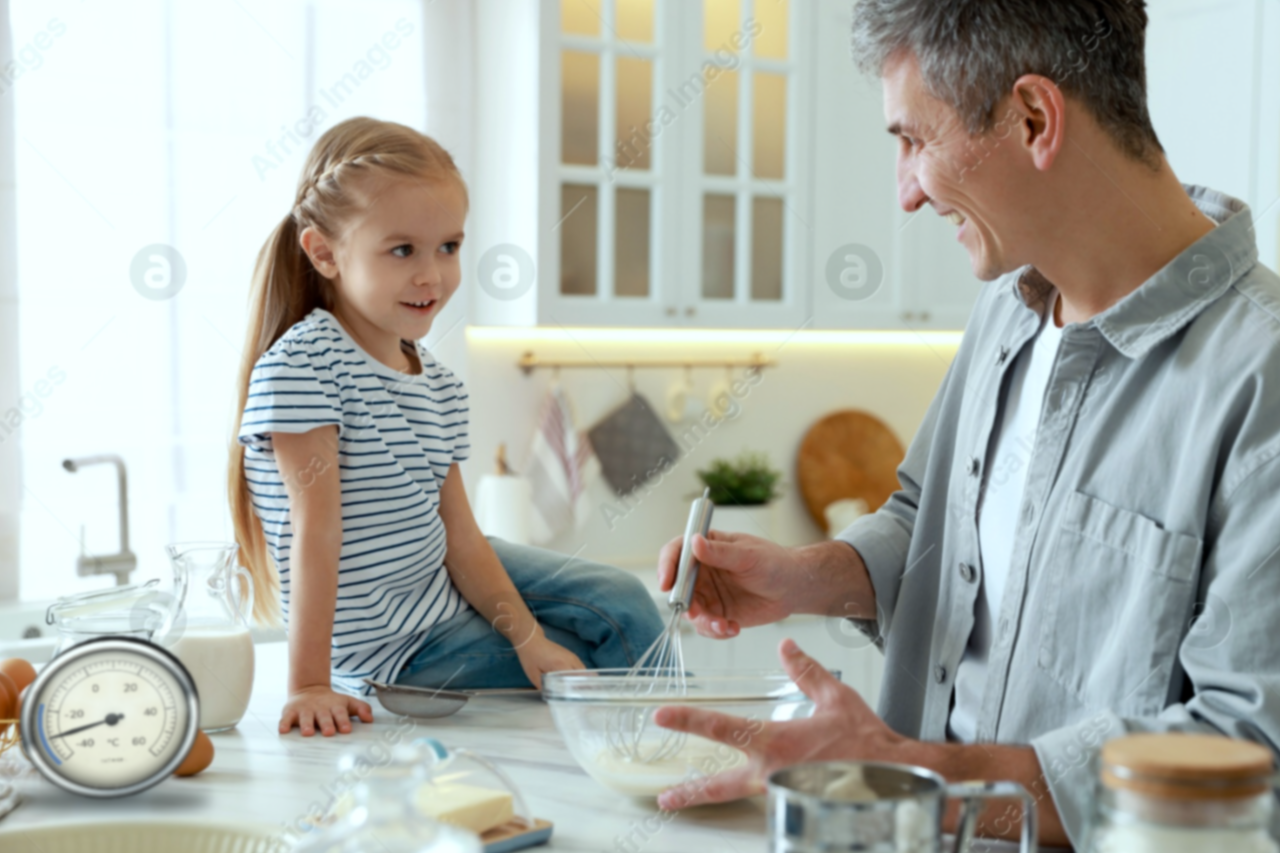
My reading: °C -30
